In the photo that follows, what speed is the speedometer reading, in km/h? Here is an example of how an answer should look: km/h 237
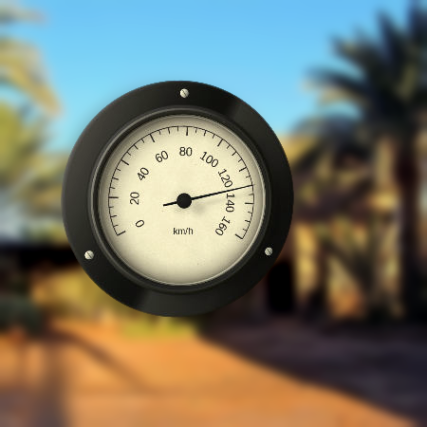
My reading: km/h 130
